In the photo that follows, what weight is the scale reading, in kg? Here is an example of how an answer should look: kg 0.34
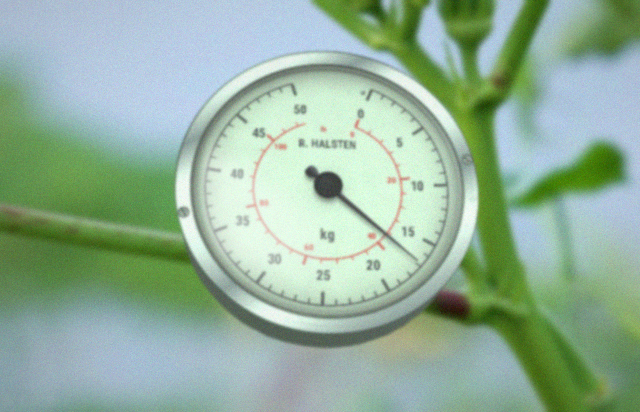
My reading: kg 17
